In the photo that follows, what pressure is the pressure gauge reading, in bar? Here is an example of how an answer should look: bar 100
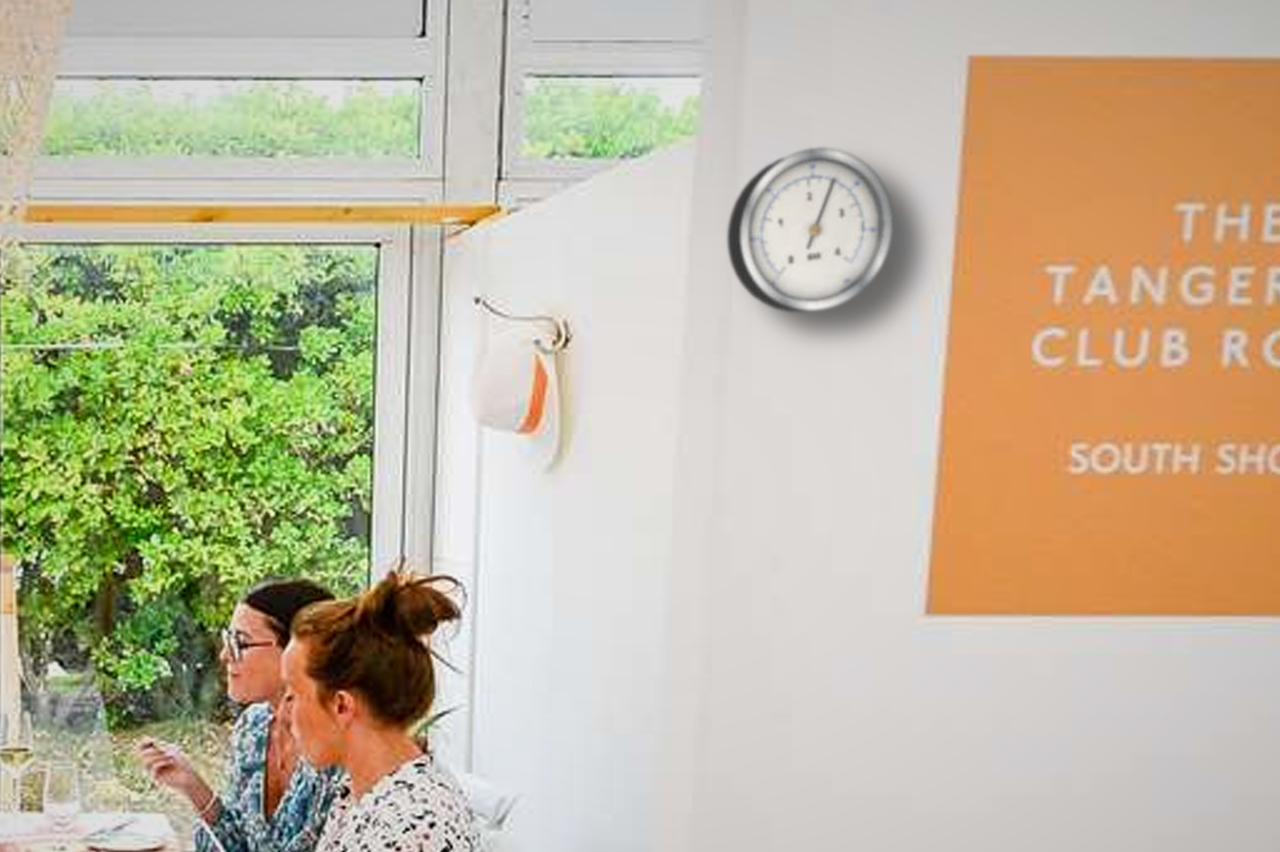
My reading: bar 2.4
